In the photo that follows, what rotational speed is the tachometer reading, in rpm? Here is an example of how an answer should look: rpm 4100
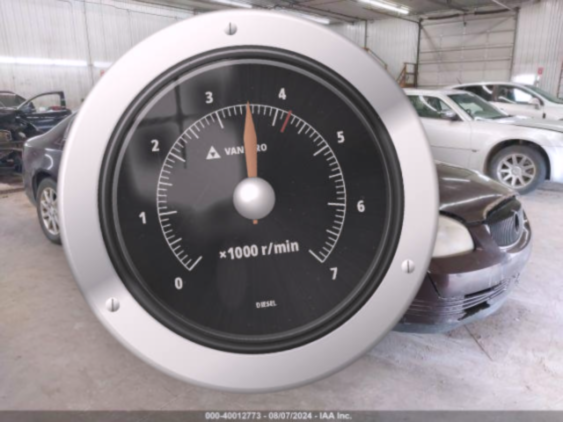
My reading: rpm 3500
